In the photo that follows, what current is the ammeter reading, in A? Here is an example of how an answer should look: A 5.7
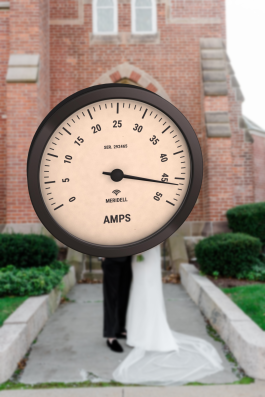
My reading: A 46
